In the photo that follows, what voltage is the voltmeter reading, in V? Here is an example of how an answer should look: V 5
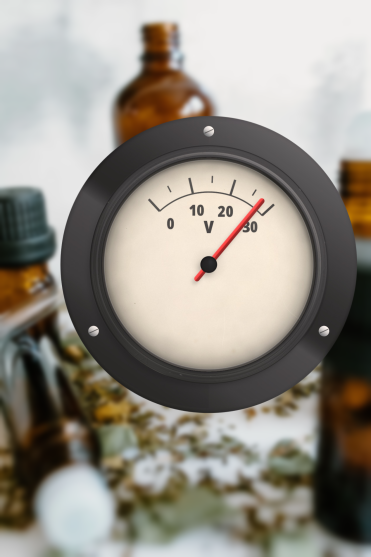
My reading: V 27.5
